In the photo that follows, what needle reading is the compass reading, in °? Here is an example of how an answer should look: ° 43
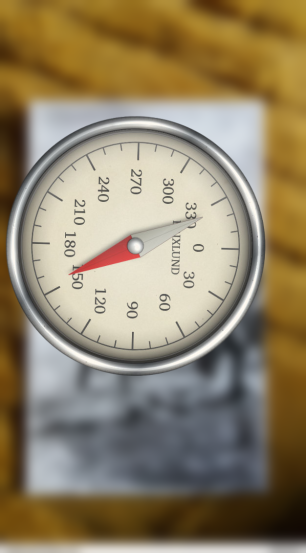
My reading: ° 155
